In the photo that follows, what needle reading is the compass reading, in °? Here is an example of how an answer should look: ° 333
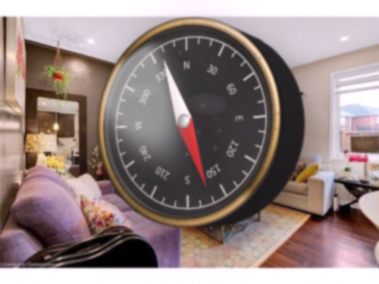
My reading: ° 160
